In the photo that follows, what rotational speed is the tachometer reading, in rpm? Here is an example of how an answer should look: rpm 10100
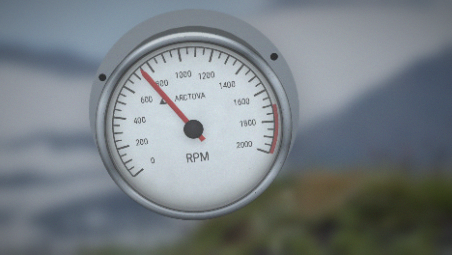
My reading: rpm 750
